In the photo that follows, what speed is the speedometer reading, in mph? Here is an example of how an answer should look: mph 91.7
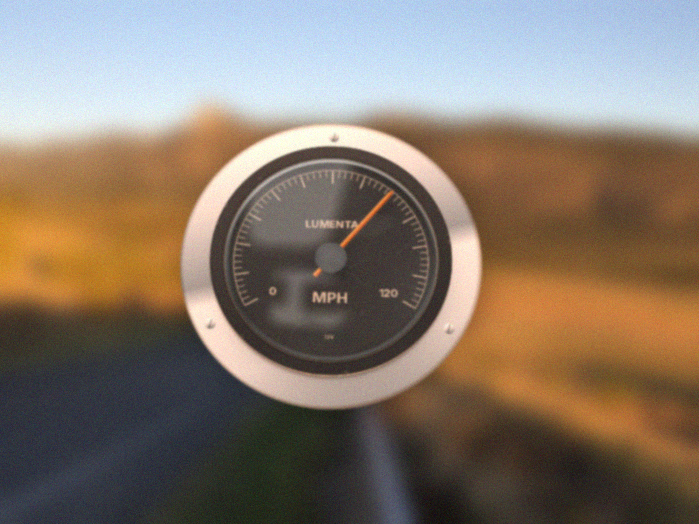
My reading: mph 80
